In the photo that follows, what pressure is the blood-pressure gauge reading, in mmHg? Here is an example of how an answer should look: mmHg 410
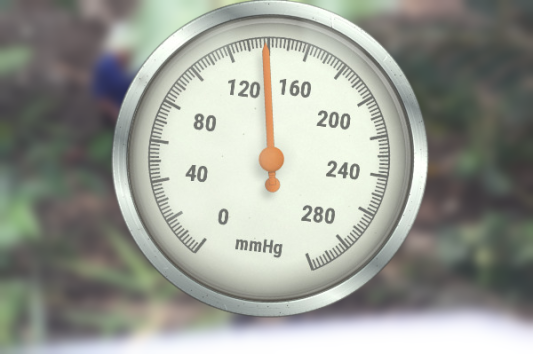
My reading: mmHg 138
